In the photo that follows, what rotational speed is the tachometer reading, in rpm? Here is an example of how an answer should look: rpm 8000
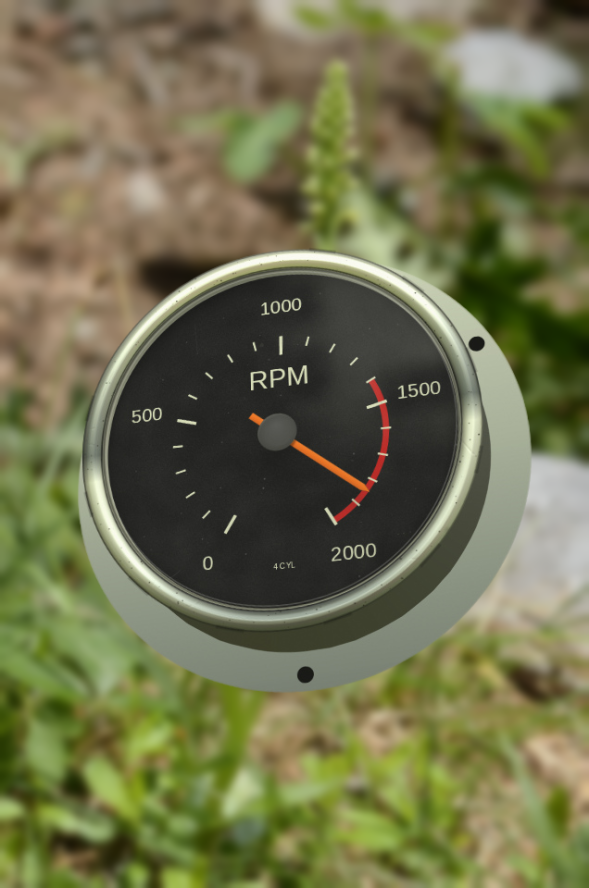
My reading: rpm 1850
